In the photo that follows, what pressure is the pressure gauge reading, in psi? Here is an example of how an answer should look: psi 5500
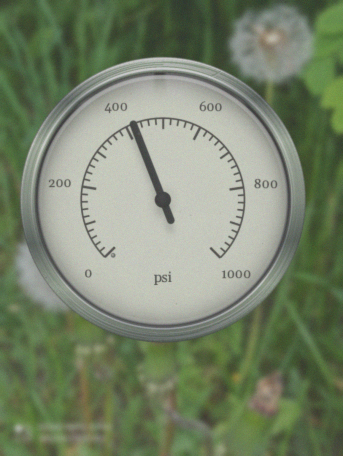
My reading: psi 420
